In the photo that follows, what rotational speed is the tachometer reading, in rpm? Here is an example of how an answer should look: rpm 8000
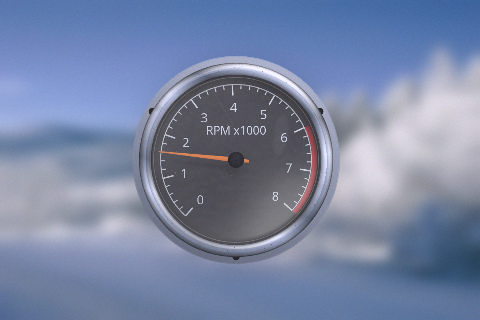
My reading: rpm 1600
